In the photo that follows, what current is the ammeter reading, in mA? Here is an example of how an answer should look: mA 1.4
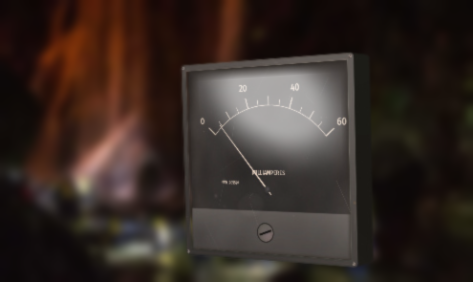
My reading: mA 5
